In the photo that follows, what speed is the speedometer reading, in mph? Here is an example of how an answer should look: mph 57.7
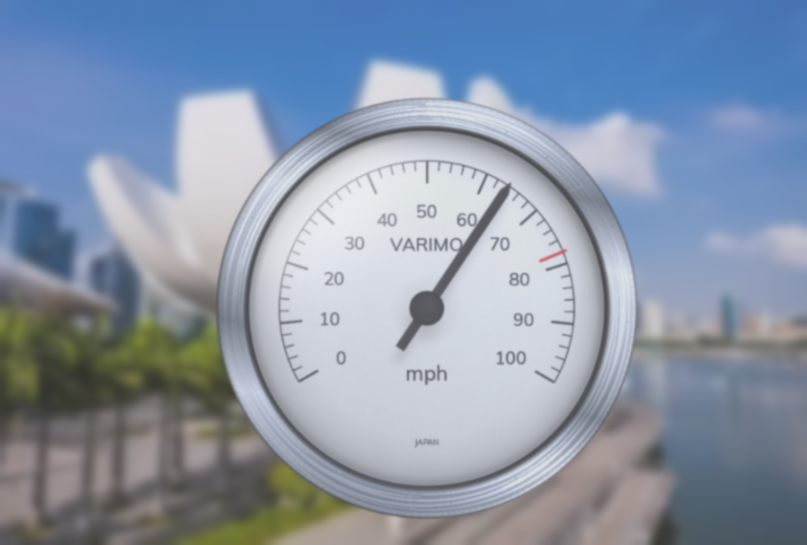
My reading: mph 64
